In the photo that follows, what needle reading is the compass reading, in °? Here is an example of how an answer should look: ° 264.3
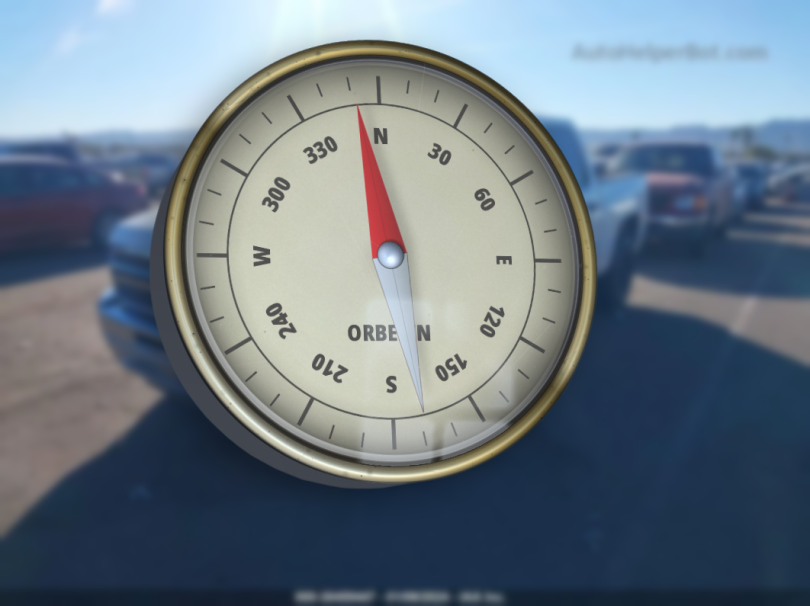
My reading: ° 350
